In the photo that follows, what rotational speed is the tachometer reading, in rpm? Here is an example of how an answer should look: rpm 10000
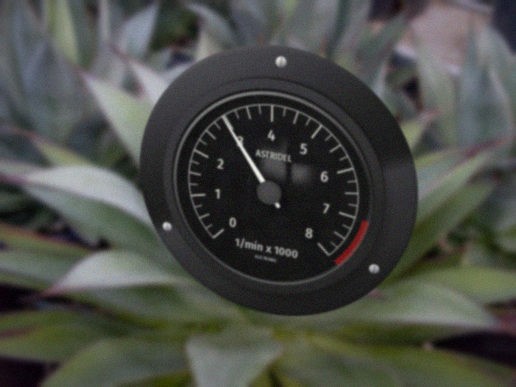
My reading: rpm 3000
